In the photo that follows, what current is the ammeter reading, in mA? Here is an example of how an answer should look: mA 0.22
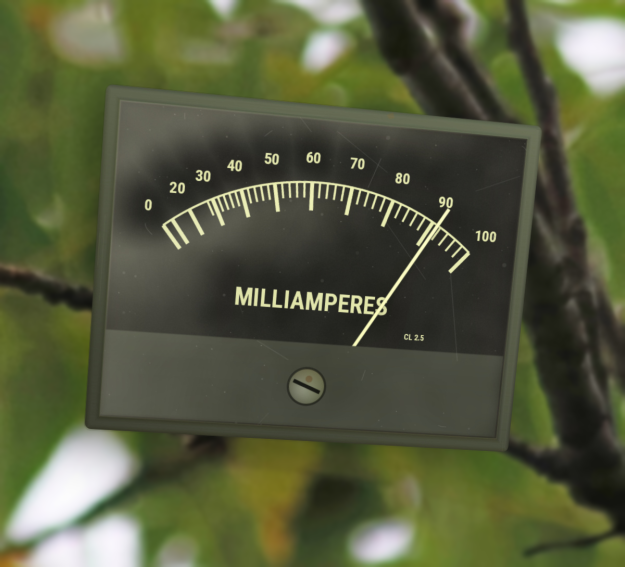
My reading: mA 91
